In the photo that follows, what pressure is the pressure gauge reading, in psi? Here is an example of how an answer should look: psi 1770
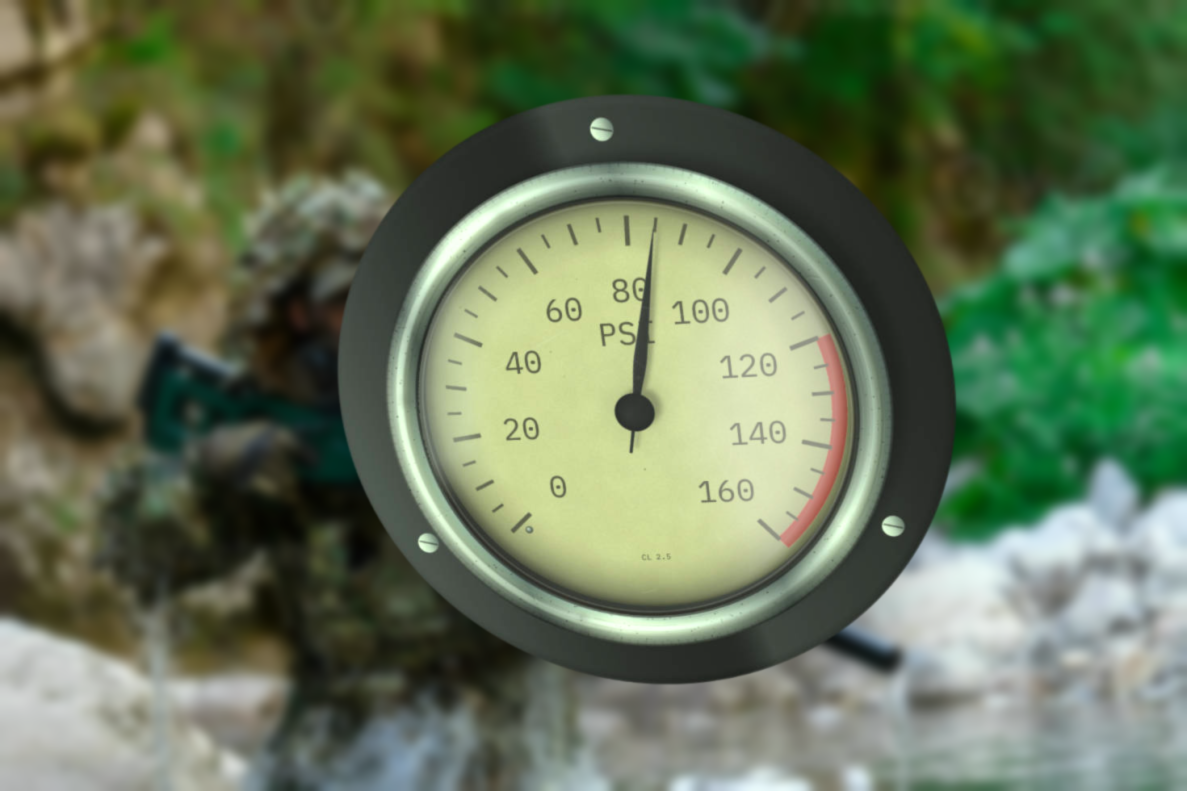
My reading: psi 85
